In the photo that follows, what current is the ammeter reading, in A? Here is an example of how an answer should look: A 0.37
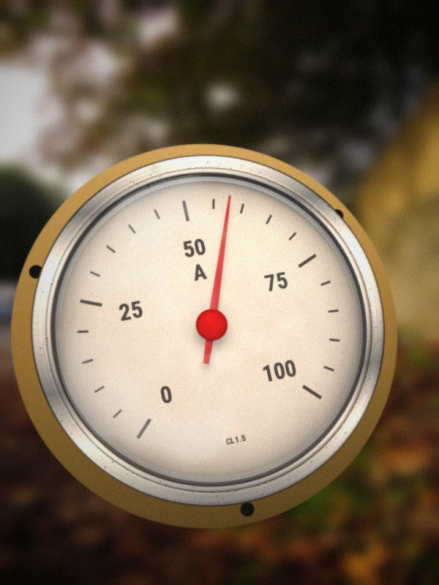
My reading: A 57.5
